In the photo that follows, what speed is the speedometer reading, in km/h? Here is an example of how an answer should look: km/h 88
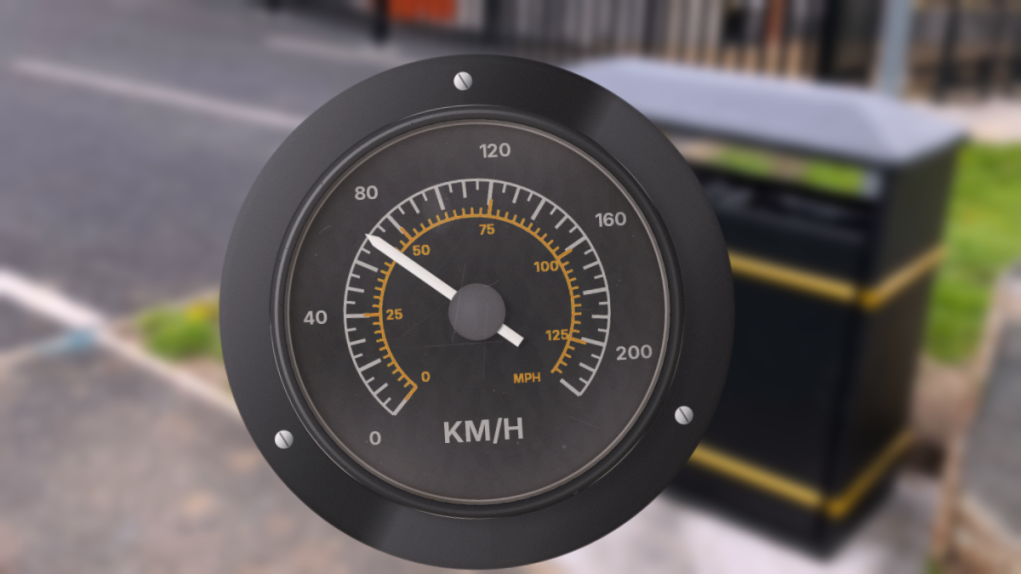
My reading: km/h 70
